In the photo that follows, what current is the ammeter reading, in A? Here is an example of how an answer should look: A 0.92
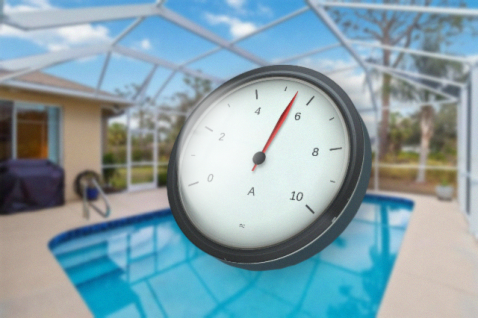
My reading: A 5.5
